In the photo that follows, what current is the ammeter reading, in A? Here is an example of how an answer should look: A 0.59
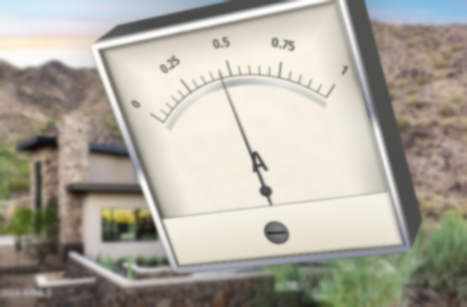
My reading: A 0.45
